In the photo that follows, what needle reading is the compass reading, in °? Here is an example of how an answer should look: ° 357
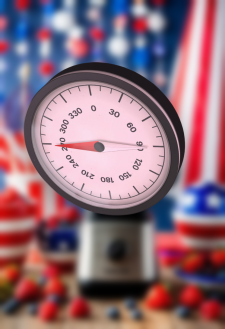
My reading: ° 270
